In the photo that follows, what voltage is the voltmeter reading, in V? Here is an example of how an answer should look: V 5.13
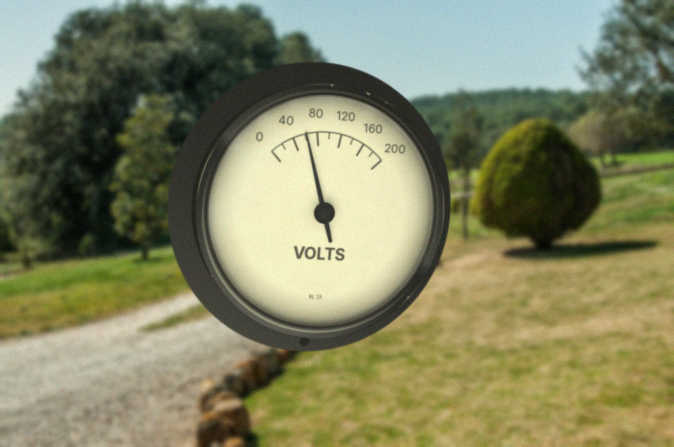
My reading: V 60
